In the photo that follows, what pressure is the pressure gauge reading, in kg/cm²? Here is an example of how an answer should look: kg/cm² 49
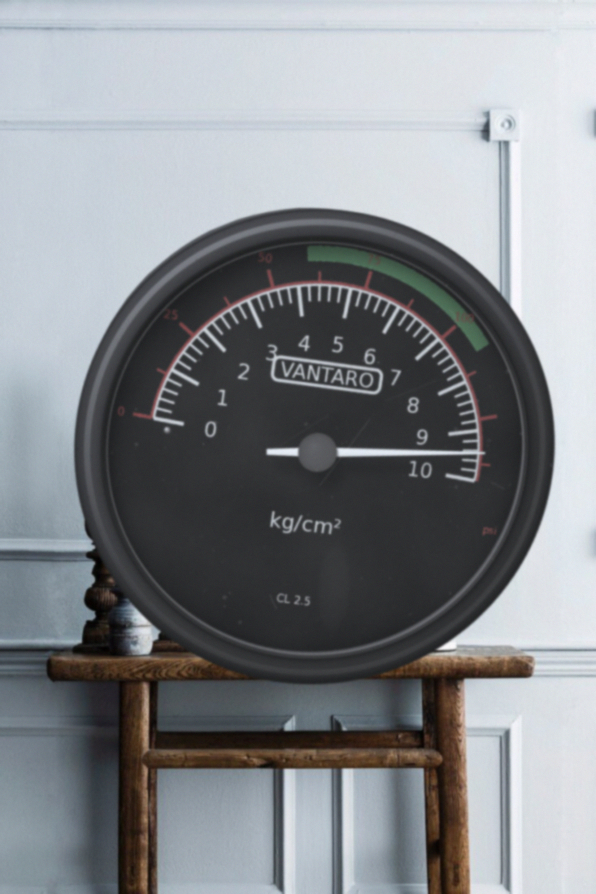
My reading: kg/cm² 9.4
